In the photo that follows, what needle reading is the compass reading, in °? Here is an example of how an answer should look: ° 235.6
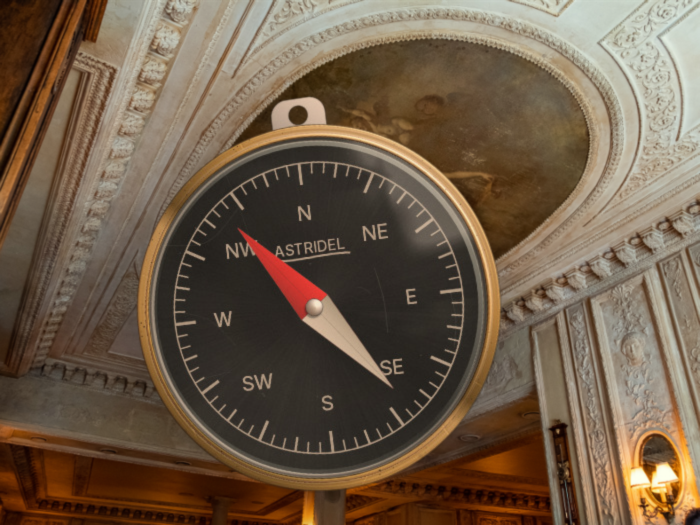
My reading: ° 322.5
